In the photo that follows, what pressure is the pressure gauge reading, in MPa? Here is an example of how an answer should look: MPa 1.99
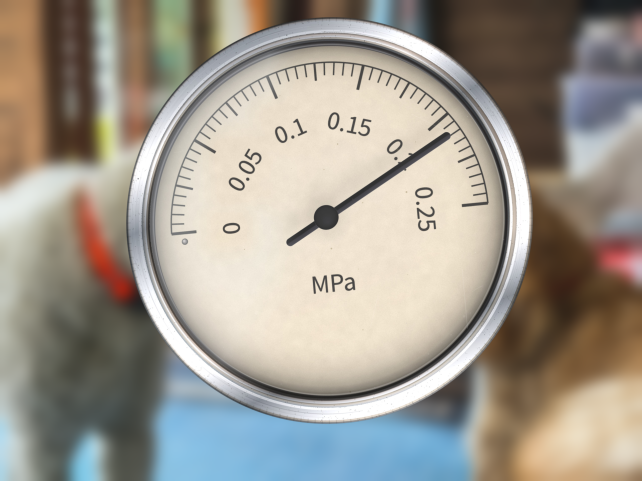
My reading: MPa 0.21
